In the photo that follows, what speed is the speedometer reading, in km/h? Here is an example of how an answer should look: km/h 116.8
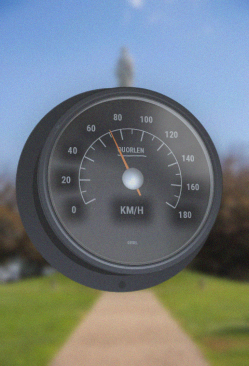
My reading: km/h 70
